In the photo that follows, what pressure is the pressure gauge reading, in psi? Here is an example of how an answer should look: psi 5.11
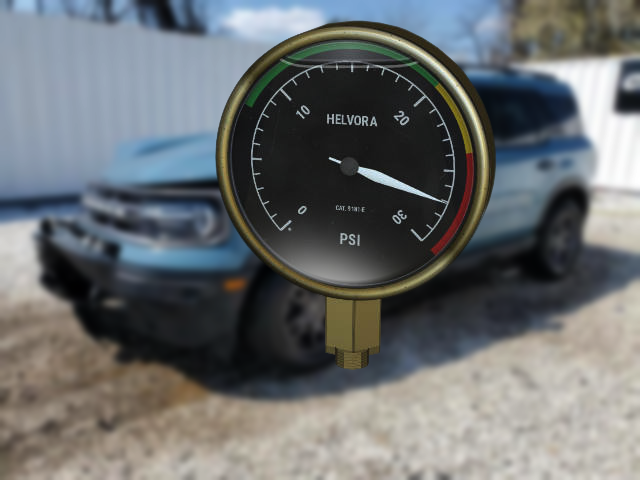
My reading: psi 27
